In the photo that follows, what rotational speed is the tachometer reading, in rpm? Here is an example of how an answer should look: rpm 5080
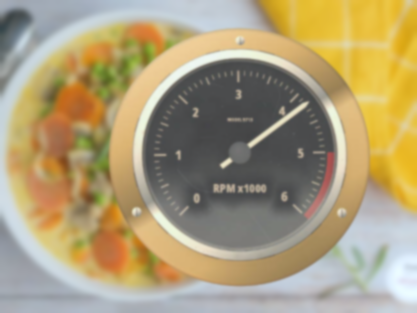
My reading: rpm 4200
